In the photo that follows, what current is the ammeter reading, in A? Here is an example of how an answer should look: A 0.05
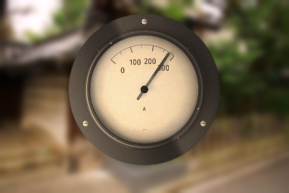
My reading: A 275
